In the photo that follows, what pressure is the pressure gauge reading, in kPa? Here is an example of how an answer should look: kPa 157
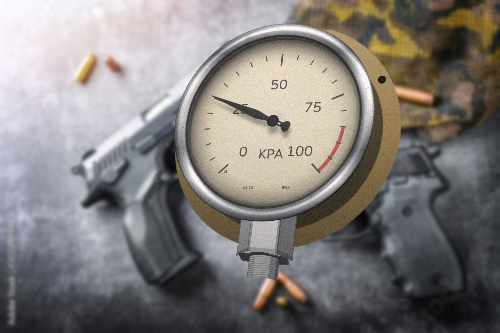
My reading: kPa 25
